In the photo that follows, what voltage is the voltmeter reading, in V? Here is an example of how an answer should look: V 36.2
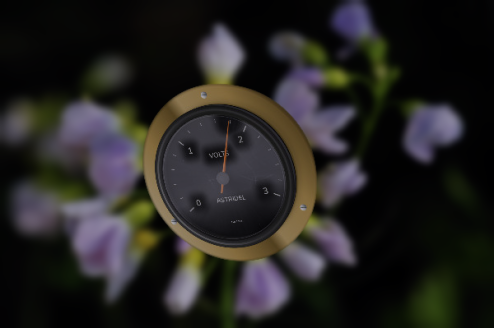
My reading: V 1.8
